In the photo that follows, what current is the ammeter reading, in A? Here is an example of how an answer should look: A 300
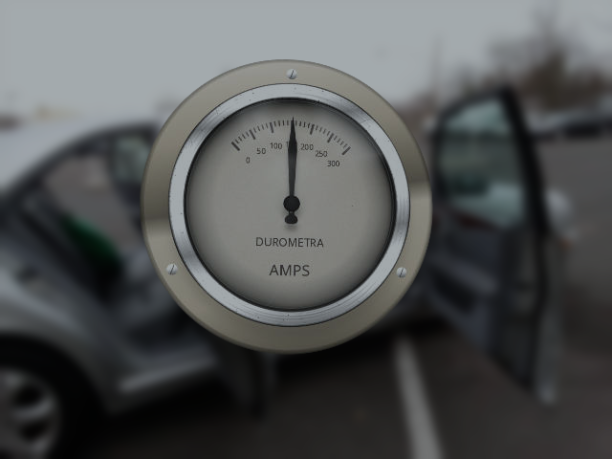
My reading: A 150
